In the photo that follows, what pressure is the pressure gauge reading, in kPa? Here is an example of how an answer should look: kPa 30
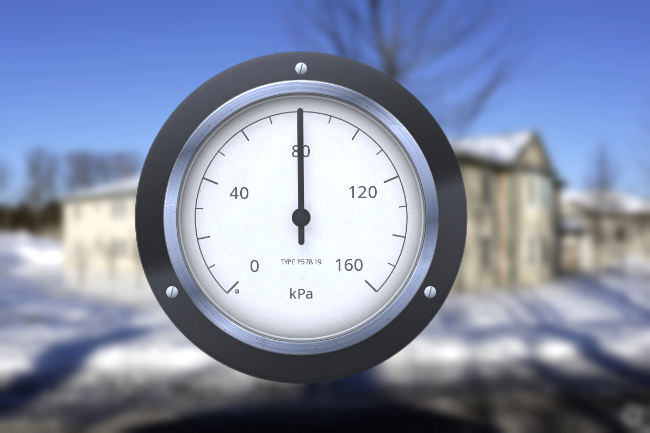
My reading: kPa 80
